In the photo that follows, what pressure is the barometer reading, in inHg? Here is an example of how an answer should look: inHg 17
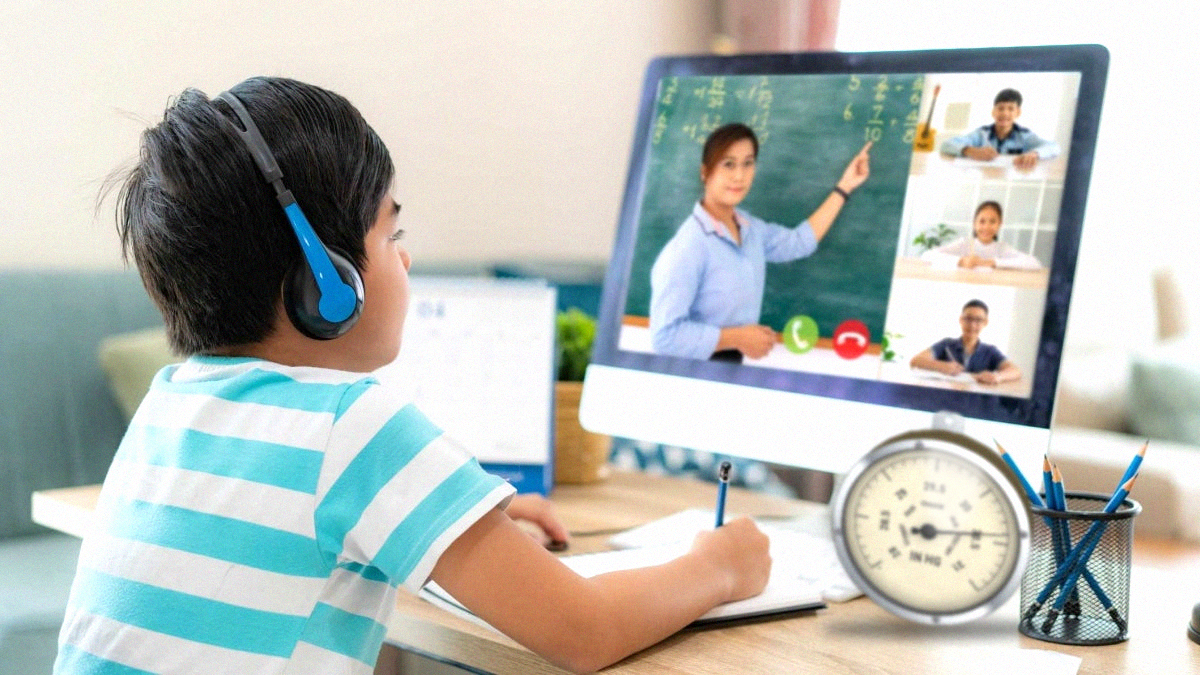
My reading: inHg 30.4
